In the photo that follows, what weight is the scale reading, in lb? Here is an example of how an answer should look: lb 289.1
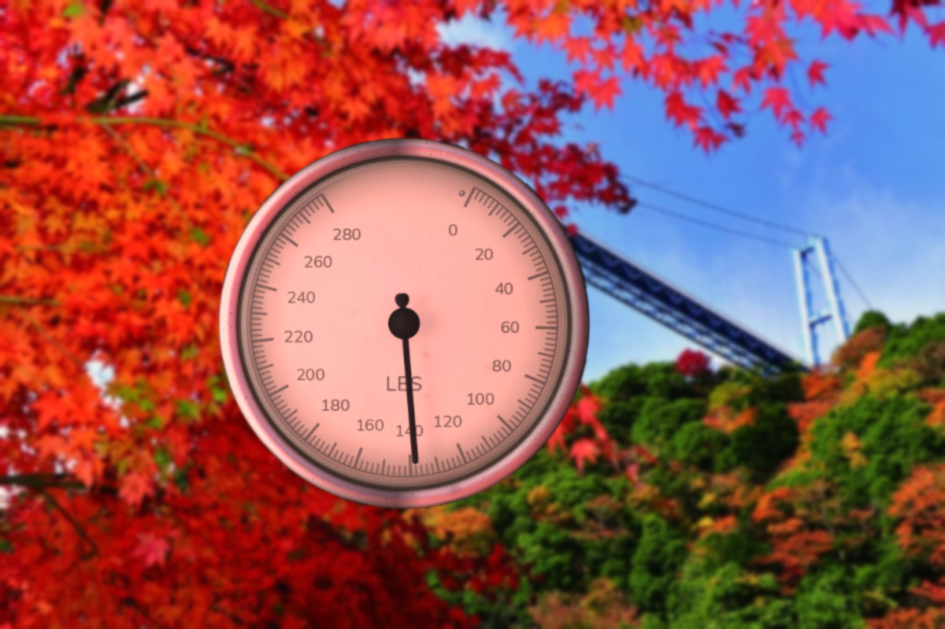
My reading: lb 138
